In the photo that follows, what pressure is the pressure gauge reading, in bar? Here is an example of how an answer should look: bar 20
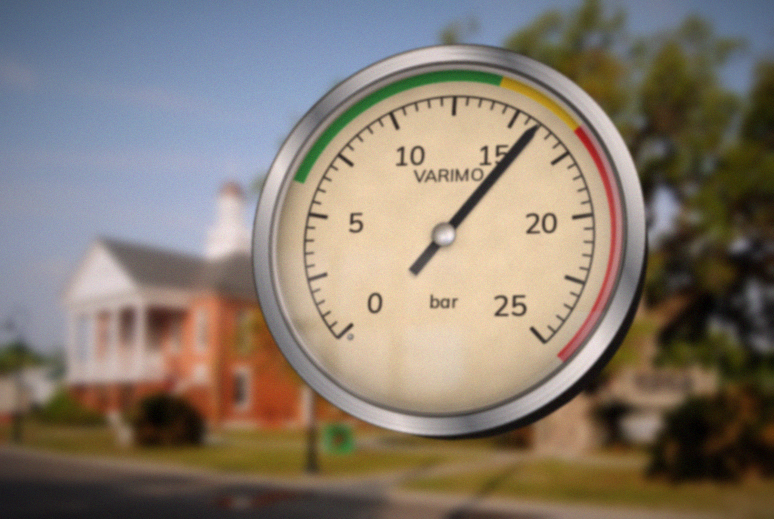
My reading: bar 16
